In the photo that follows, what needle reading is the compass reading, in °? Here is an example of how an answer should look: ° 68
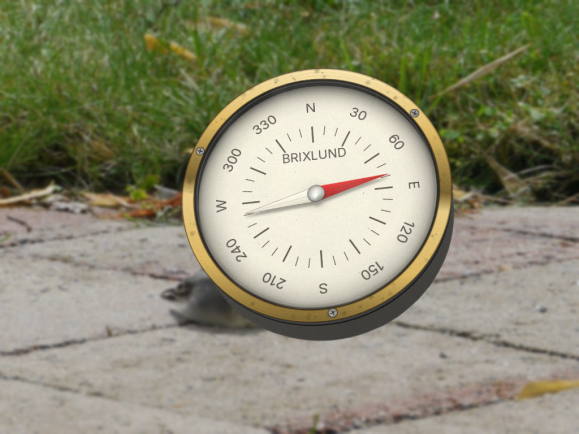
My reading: ° 80
